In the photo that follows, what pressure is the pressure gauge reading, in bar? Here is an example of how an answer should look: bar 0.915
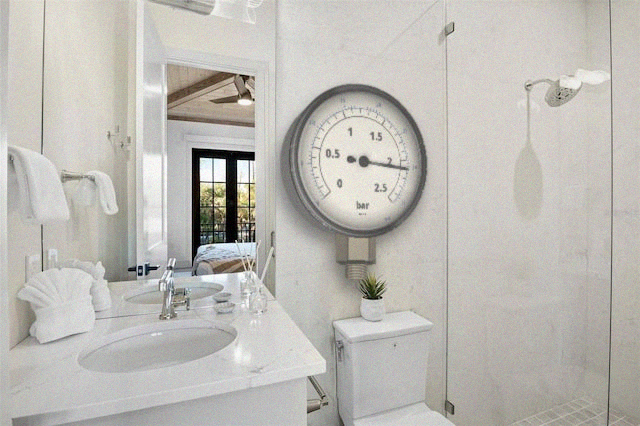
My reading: bar 2.1
